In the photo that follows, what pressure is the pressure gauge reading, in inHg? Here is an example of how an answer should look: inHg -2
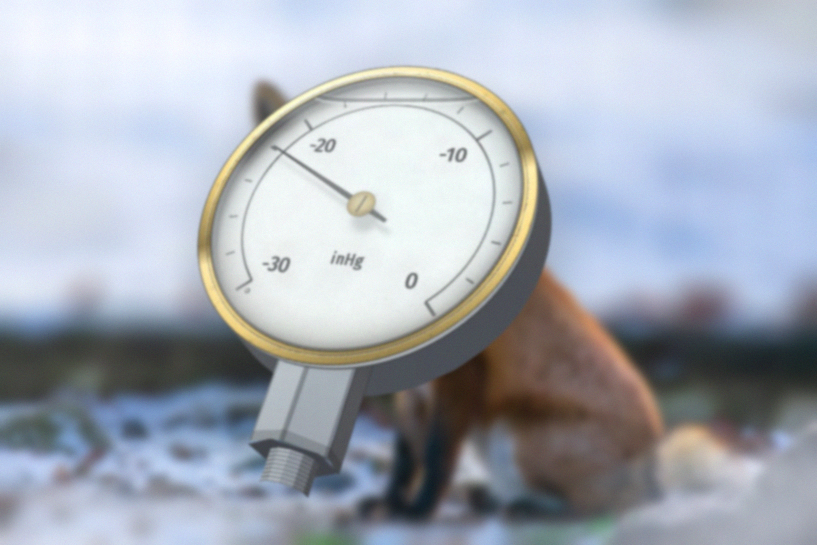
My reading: inHg -22
